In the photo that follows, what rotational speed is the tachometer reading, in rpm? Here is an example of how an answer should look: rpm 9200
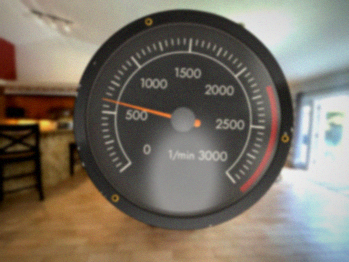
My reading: rpm 600
